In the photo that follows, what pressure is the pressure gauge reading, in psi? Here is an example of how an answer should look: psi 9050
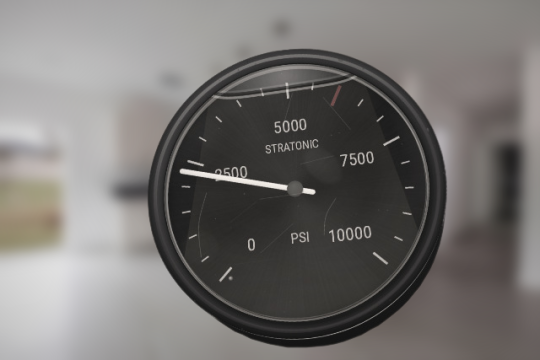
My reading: psi 2250
